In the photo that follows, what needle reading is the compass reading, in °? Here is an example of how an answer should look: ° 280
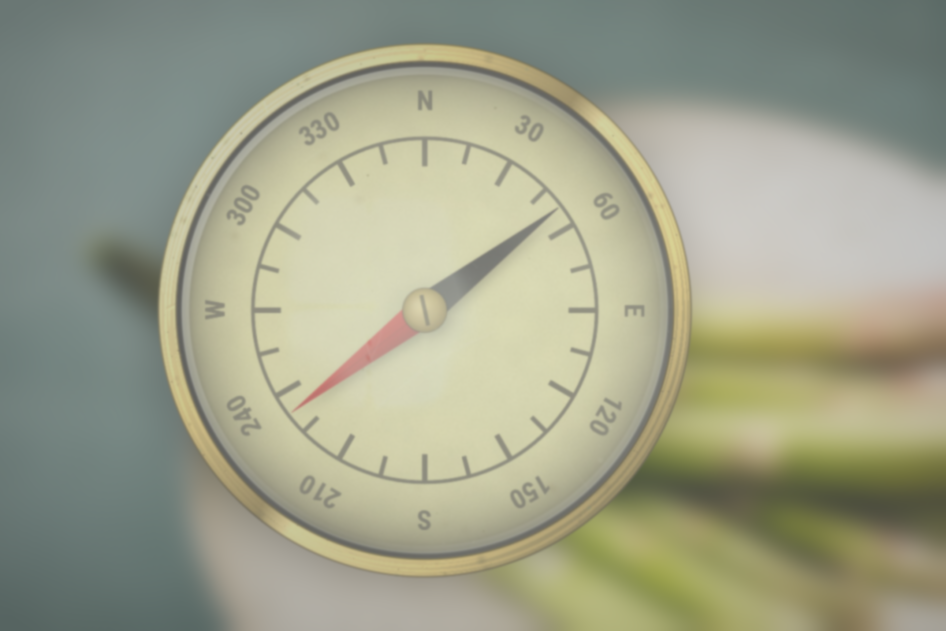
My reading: ° 232.5
